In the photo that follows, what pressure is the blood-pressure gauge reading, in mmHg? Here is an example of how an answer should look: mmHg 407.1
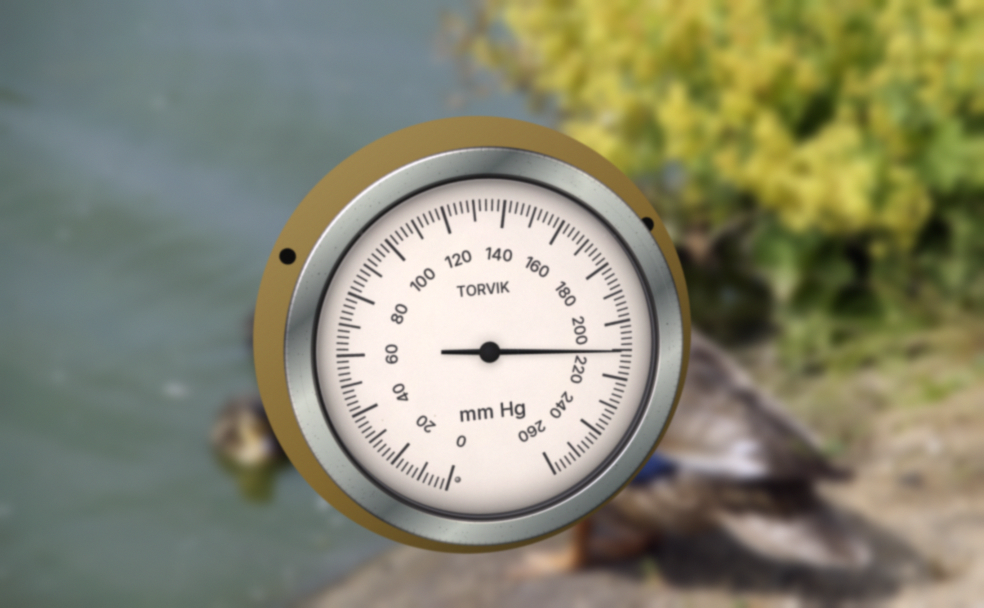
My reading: mmHg 210
